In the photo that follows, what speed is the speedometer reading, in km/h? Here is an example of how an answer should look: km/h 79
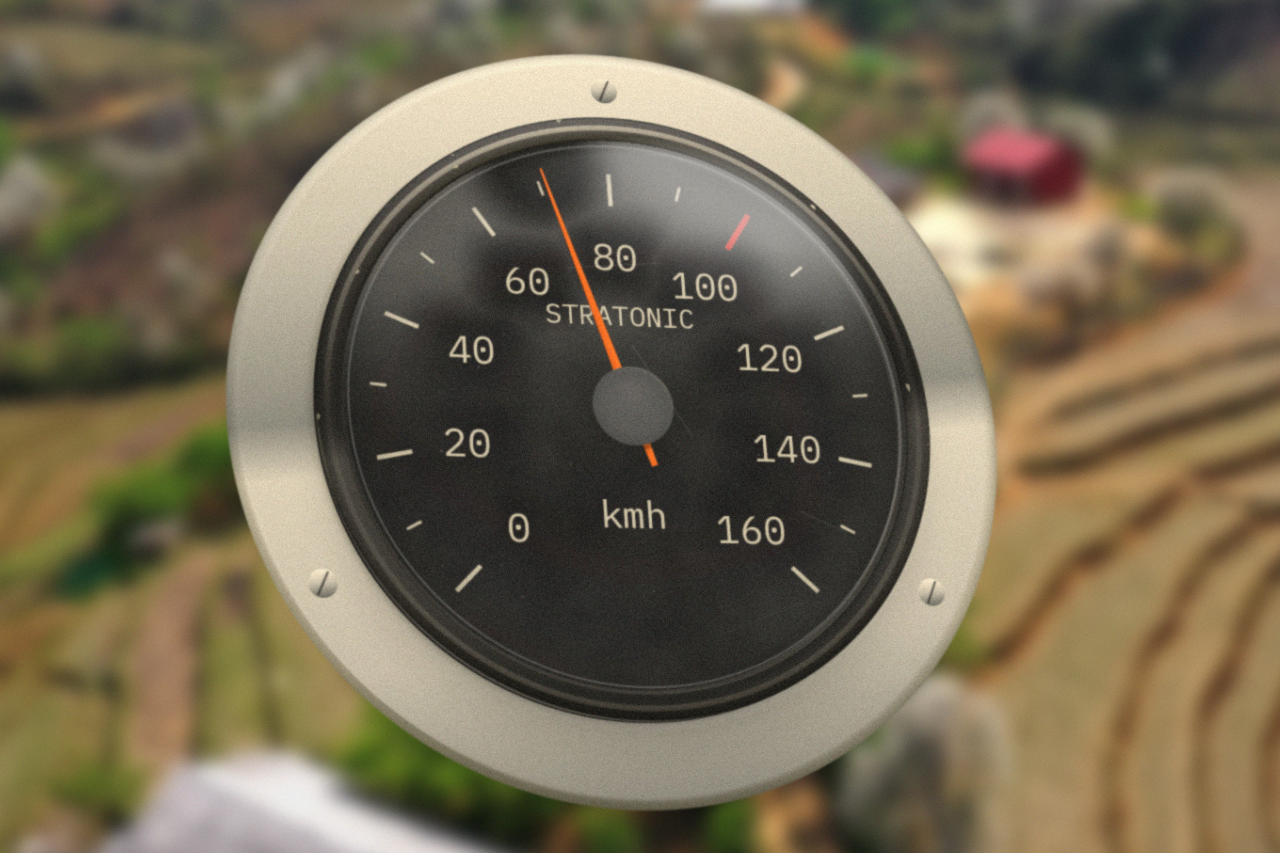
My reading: km/h 70
